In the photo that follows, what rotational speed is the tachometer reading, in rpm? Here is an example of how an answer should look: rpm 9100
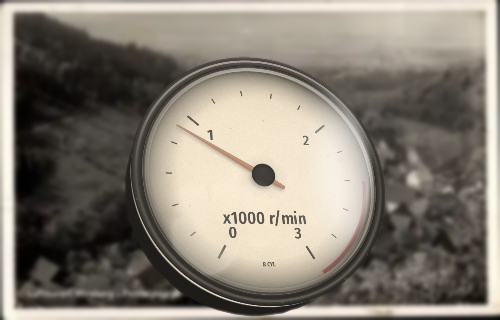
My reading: rpm 900
